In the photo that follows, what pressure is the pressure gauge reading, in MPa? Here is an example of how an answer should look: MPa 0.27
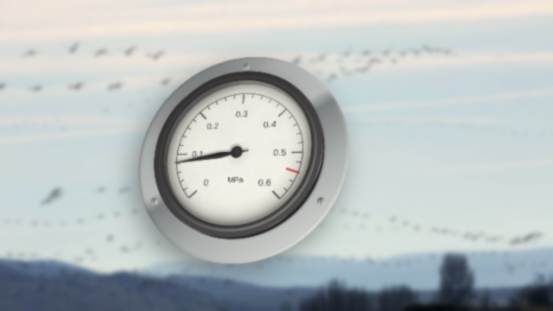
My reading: MPa 0.08
